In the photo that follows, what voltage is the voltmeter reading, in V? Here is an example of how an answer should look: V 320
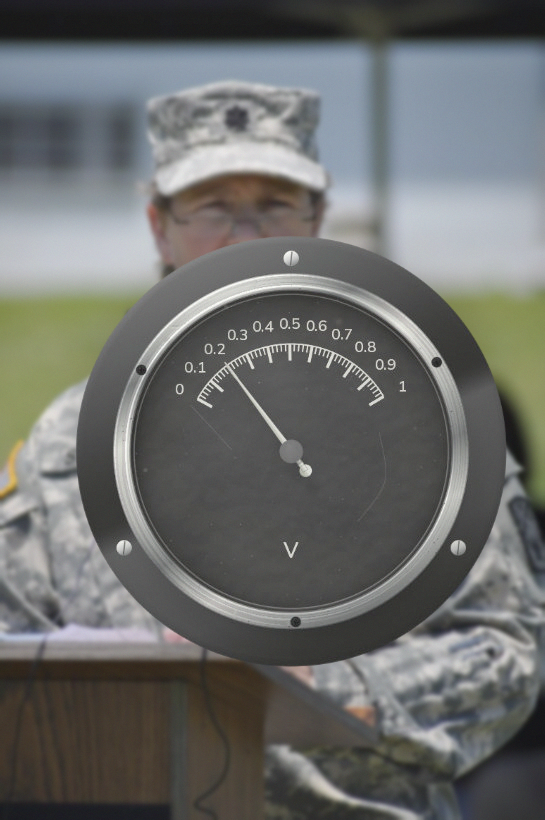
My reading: V 0.2
